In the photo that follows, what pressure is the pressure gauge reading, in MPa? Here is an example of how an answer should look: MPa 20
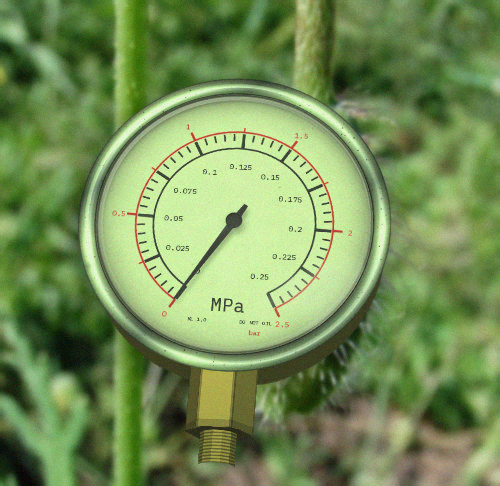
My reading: MPa 0
